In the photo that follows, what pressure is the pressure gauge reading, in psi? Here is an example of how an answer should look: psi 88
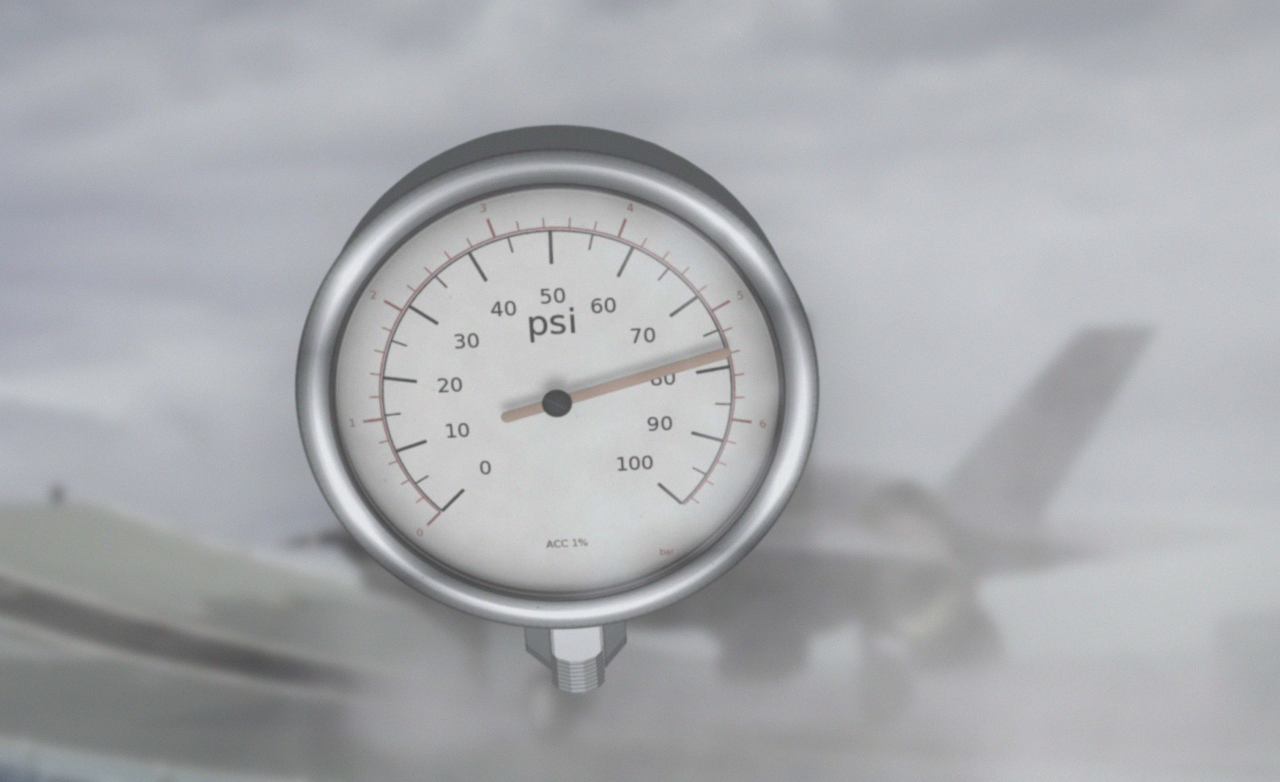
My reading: psi 77.5
